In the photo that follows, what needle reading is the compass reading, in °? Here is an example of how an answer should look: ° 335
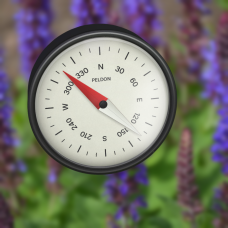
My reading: ° 315
